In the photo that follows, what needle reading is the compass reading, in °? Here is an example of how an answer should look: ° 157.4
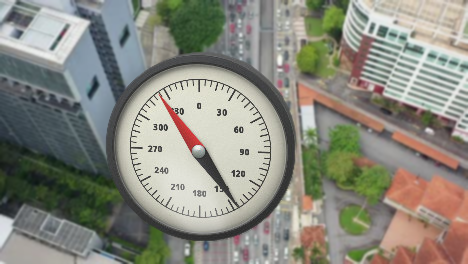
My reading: ° 325
